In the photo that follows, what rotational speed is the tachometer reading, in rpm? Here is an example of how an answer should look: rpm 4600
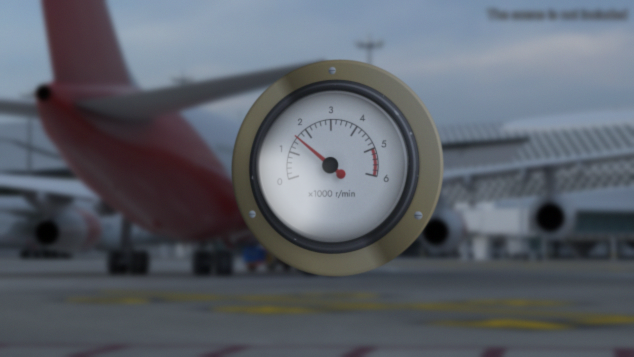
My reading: rpm 1600
